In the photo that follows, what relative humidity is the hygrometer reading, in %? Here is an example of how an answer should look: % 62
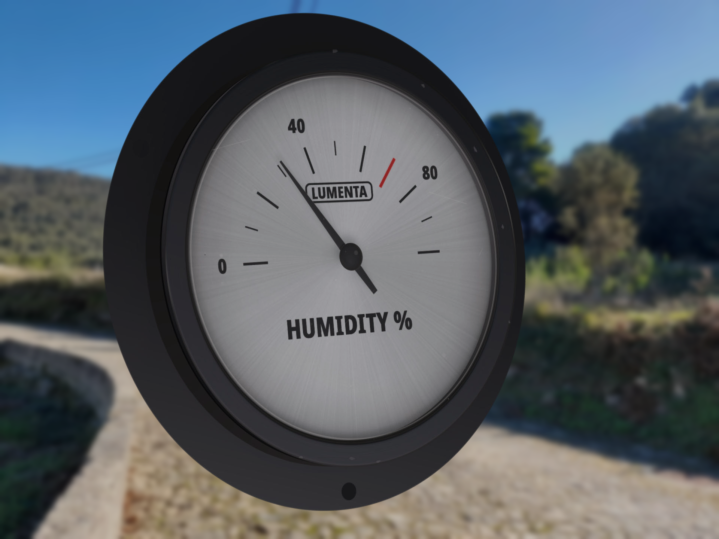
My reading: % 30
